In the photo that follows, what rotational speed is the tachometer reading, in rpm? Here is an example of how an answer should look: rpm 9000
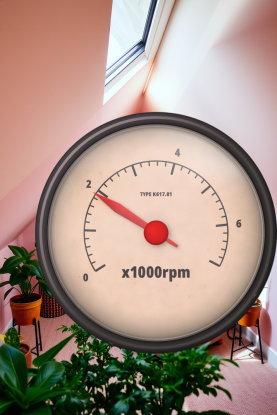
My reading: rpm 1900
